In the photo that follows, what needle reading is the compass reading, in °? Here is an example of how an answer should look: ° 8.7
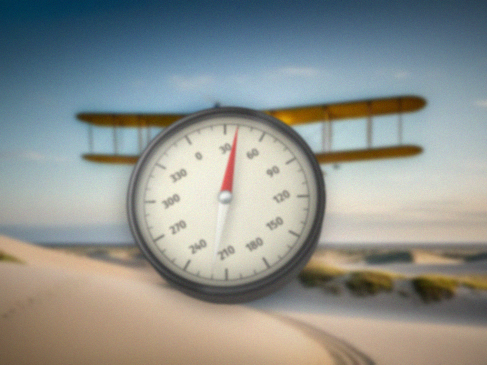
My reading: ° 40
